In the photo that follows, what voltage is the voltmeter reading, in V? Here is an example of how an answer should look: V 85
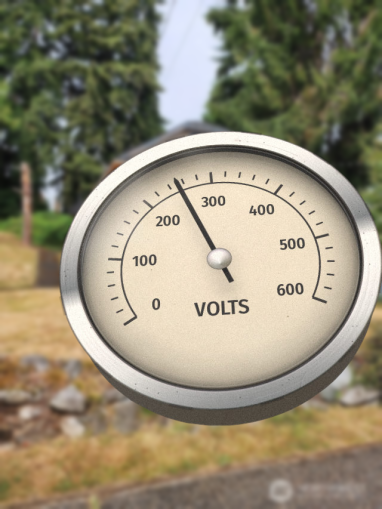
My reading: V 250
